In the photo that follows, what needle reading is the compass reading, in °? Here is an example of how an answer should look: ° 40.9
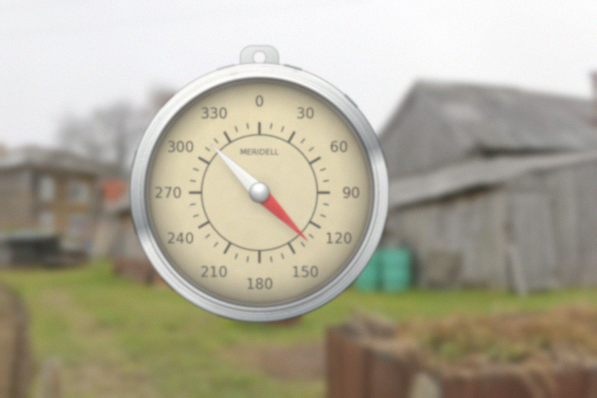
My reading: ° 135
